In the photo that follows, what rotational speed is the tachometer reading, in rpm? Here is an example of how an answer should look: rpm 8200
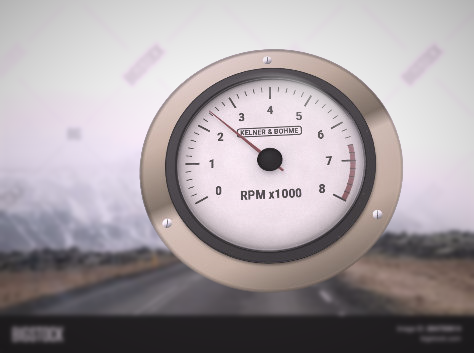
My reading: rpm 2400
